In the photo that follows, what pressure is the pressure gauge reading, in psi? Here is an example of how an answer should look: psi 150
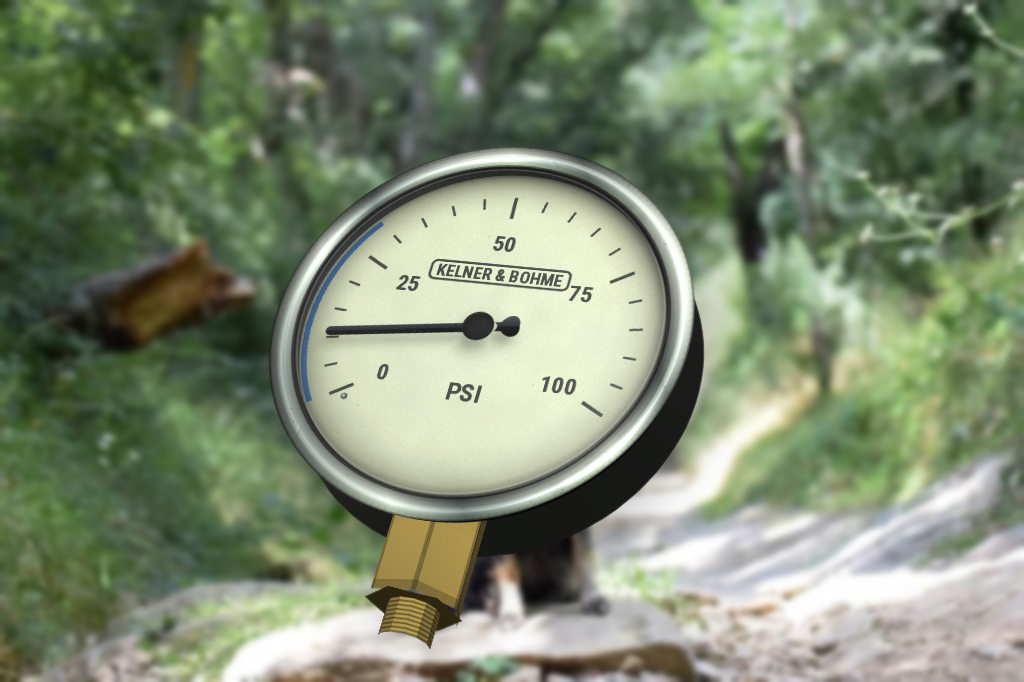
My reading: psi 10
